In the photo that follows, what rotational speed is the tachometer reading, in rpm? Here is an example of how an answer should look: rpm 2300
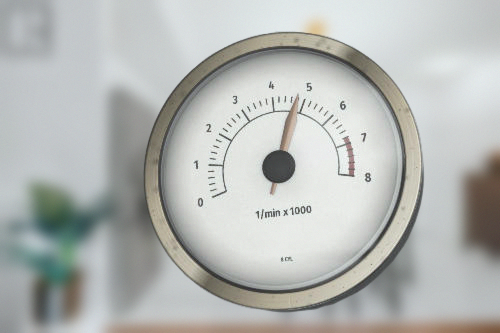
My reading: rpm 4800
